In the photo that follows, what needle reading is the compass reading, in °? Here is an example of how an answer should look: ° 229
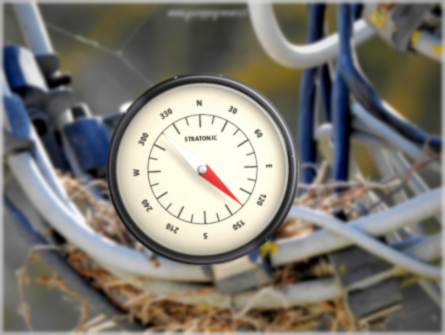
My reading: ° 135
